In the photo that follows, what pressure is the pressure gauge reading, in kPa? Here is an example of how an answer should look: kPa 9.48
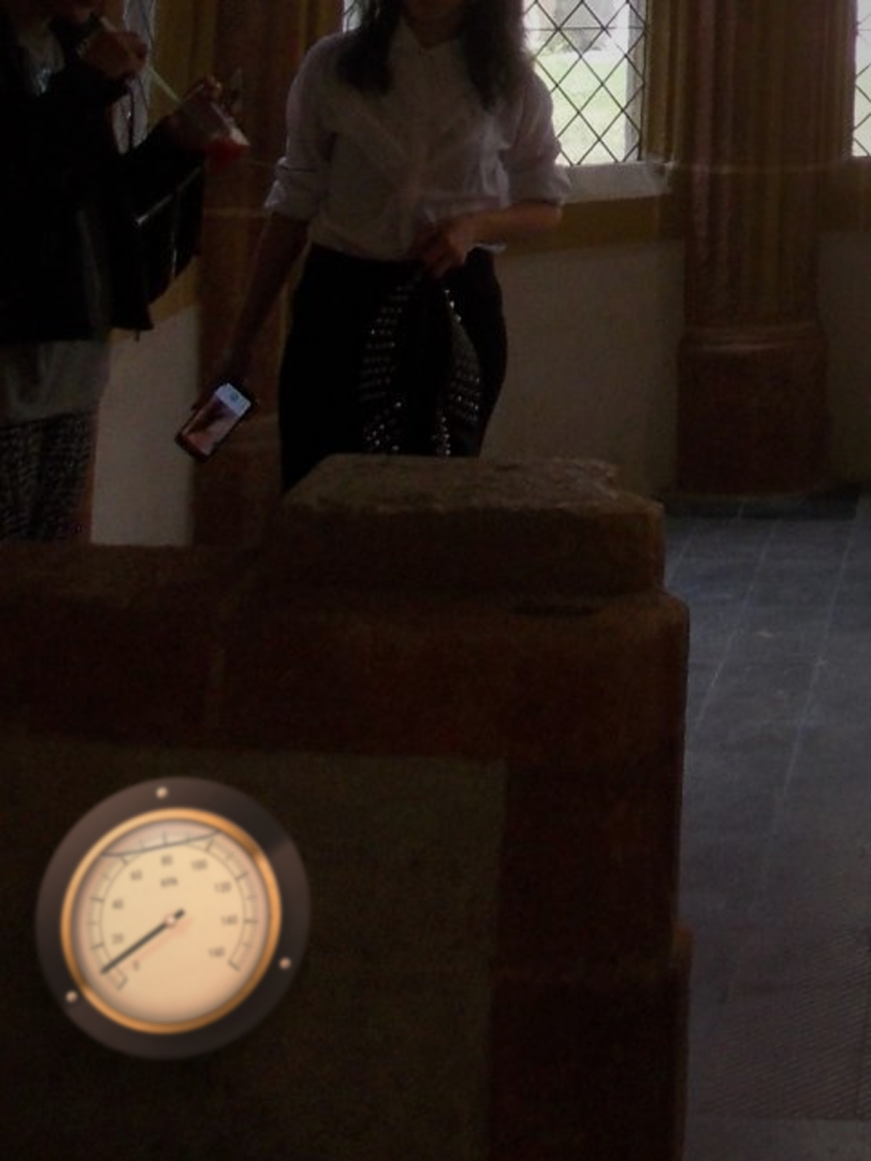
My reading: kPa 10
